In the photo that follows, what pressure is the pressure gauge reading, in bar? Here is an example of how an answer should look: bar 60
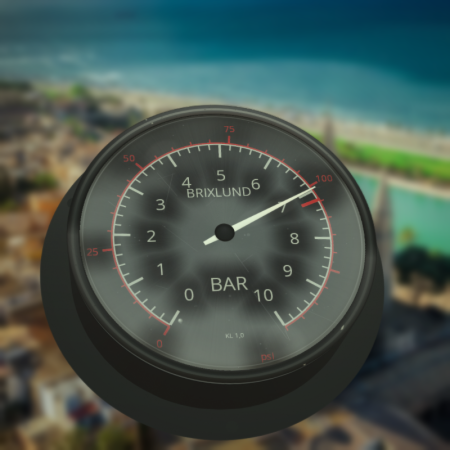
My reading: bar 7
